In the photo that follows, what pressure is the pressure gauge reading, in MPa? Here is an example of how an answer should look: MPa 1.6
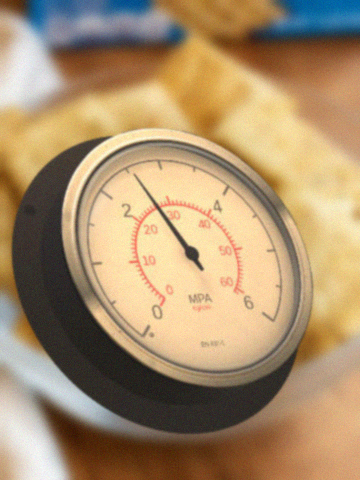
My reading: MPa 2.5
